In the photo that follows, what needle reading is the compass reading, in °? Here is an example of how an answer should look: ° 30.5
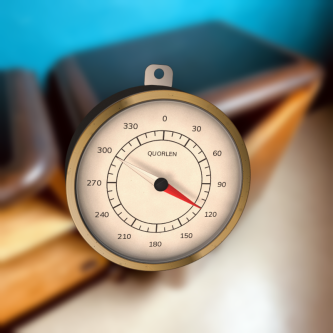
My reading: ° 120
